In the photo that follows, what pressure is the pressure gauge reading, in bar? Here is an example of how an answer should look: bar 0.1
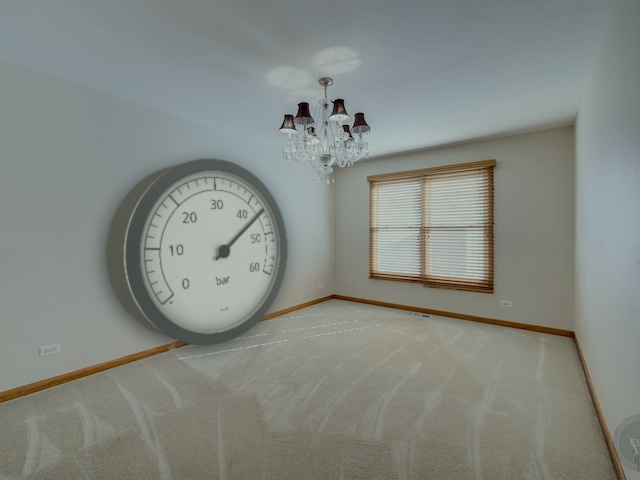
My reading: bar 44
